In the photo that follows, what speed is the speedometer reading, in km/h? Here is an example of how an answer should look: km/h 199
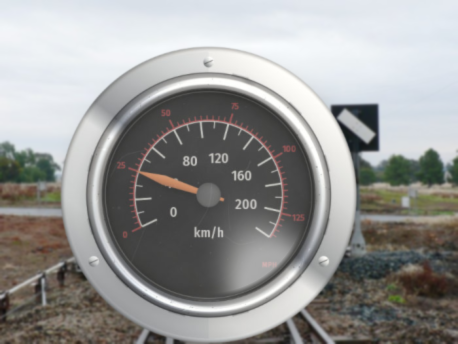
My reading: km/h 40
